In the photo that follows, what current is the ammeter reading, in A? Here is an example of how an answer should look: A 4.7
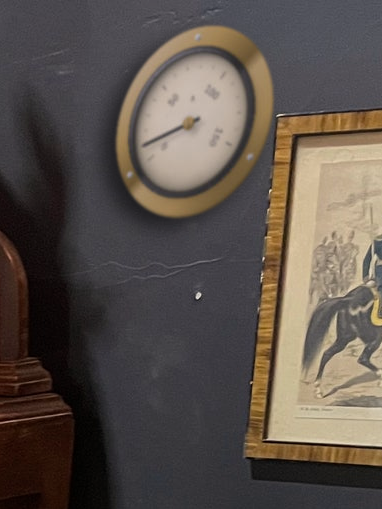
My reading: A 10
